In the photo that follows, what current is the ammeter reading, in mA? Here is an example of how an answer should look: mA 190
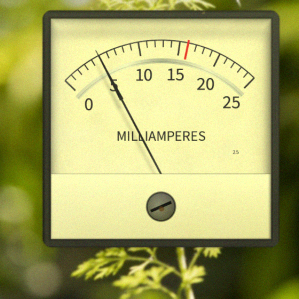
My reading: mA 5
